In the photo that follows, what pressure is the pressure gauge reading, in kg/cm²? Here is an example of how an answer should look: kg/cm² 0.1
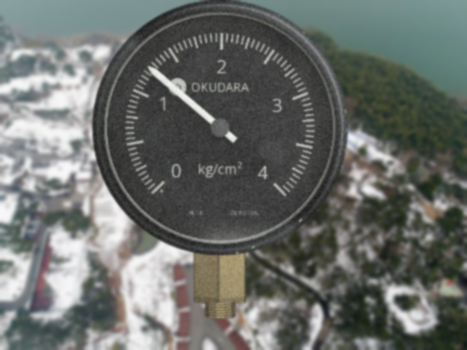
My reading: kg/cm² 1.25
